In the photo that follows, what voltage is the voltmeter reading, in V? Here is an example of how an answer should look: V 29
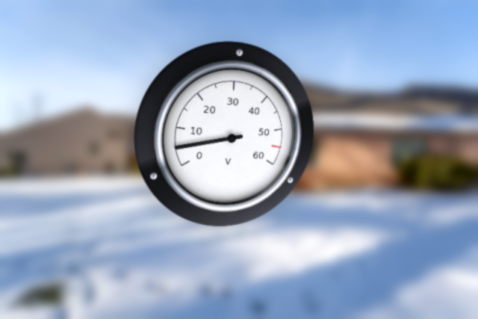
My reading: V 5
